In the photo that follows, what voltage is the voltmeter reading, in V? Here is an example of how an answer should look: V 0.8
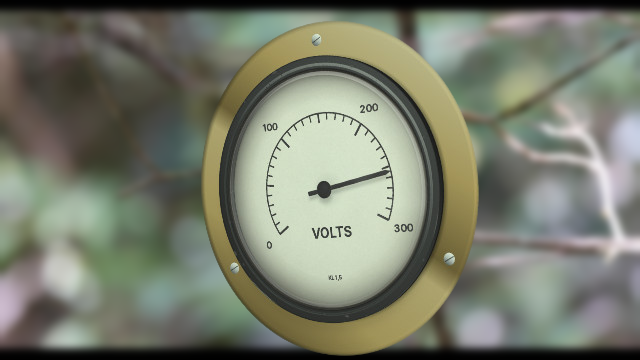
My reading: V 255
